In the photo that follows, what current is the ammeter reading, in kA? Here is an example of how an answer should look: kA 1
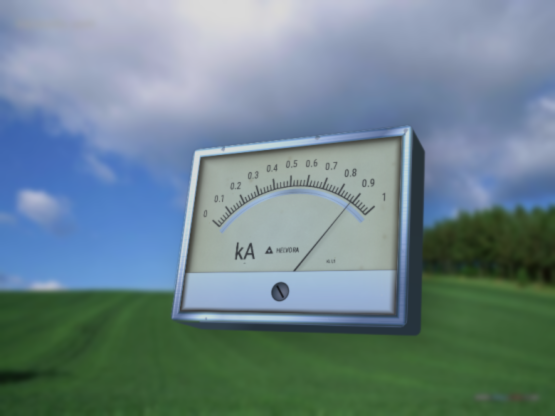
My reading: kA 0.9
